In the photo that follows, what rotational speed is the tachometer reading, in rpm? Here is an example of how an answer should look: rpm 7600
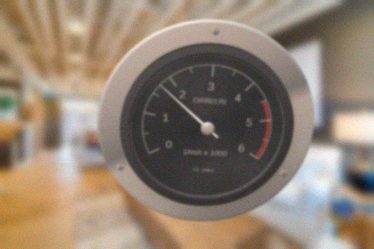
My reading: rpm 1750
